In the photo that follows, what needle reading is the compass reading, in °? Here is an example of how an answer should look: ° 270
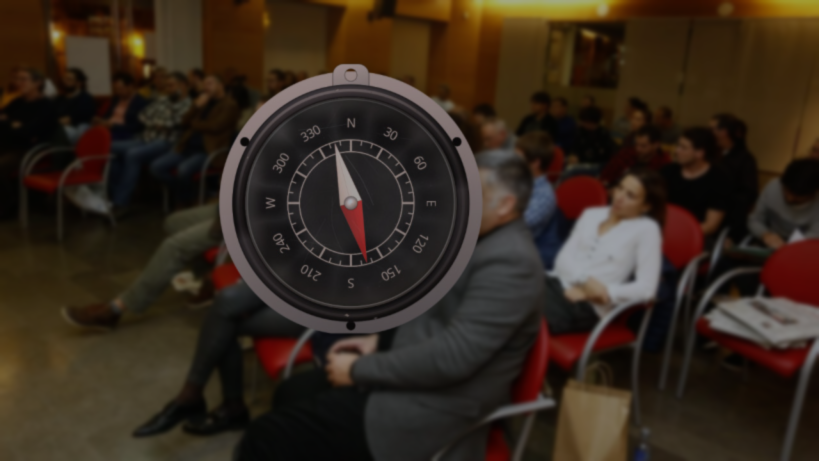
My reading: ° 165
